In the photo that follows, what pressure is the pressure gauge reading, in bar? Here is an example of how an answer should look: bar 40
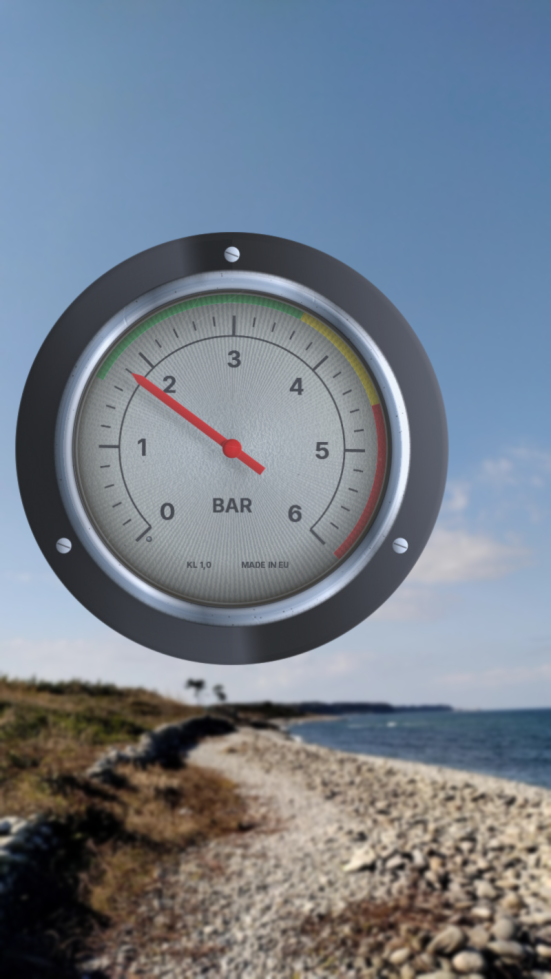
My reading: bar 1.8
